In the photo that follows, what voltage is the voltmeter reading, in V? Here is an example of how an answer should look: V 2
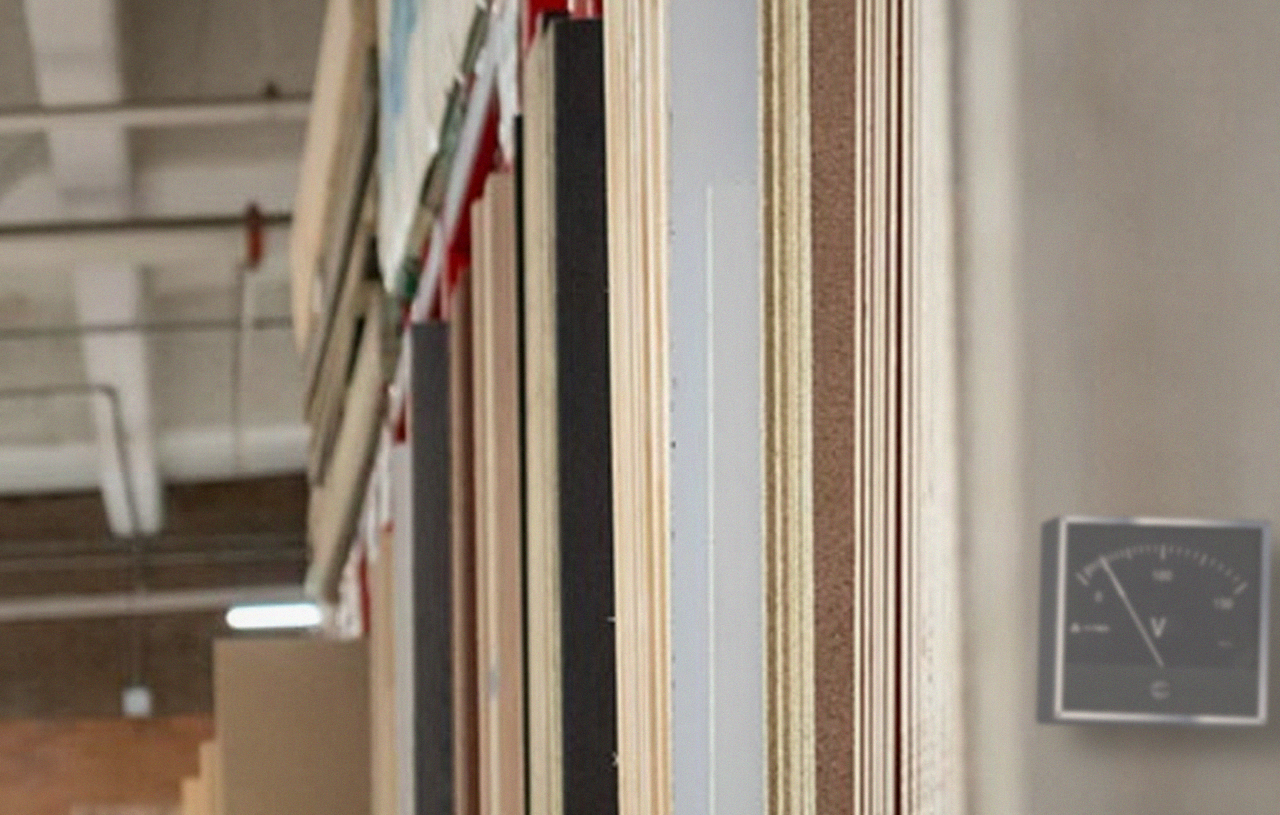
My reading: V 50
